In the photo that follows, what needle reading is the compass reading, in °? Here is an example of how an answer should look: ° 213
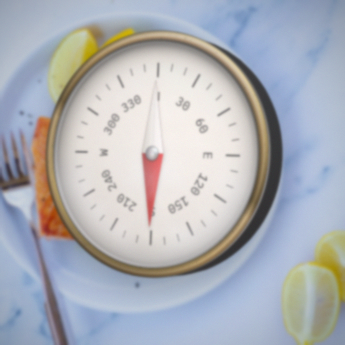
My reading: ° 180
